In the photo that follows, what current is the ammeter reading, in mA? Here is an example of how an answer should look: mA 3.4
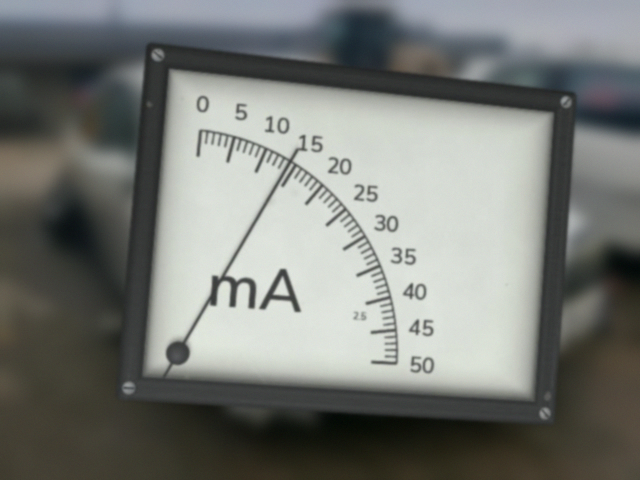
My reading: mA 14
